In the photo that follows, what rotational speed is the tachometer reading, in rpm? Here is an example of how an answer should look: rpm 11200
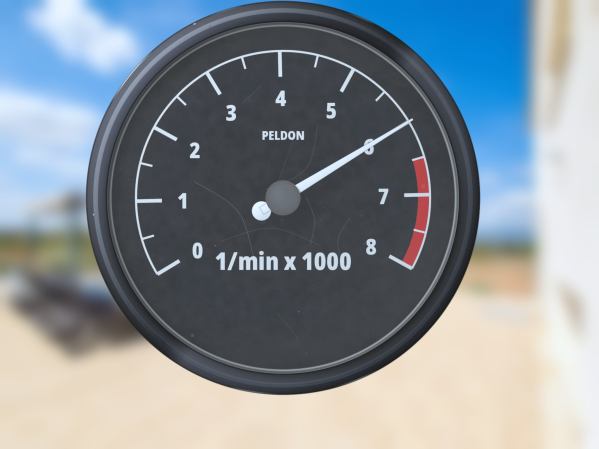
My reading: rpm 6000
